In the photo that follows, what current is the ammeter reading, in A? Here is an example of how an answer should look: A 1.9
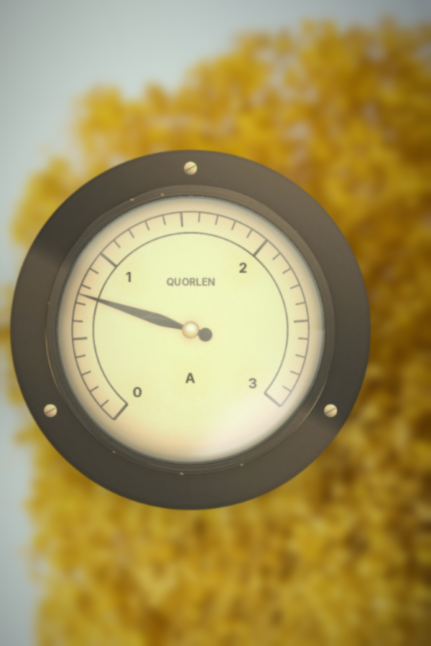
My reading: A 0.75
